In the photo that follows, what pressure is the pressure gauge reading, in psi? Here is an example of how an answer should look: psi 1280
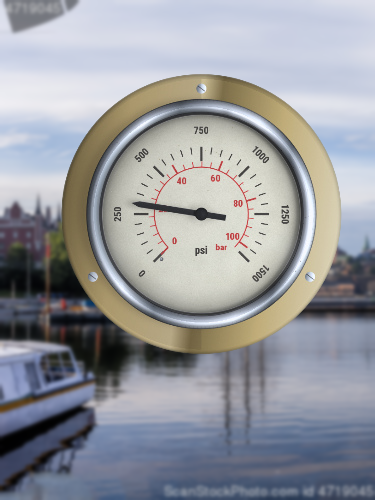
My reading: psi 300
